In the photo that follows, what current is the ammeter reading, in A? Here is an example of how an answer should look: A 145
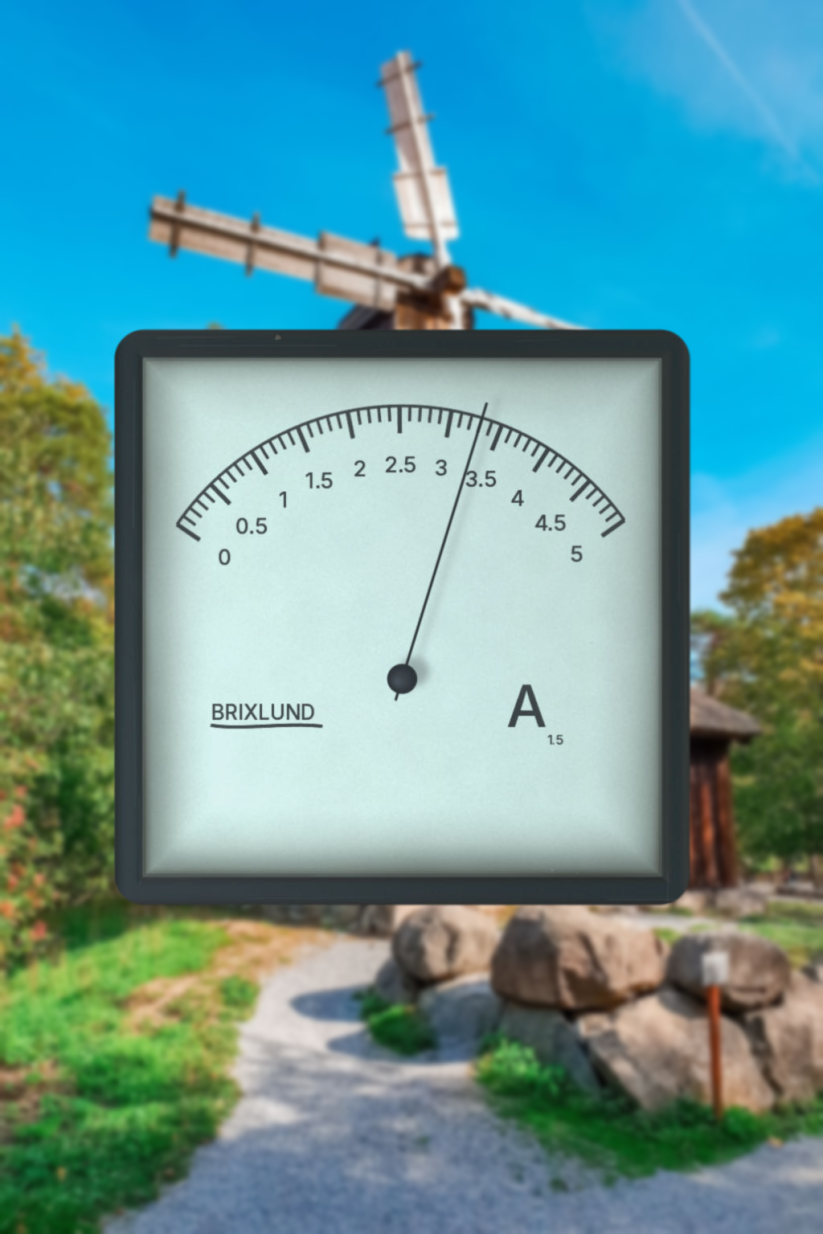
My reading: A 3.3
